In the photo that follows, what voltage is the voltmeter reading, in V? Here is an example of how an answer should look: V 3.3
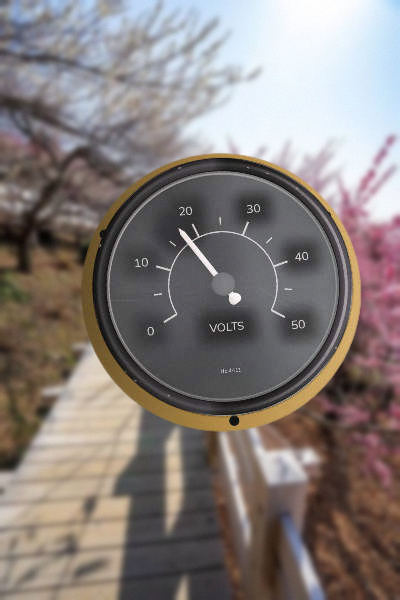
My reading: V 17.5
